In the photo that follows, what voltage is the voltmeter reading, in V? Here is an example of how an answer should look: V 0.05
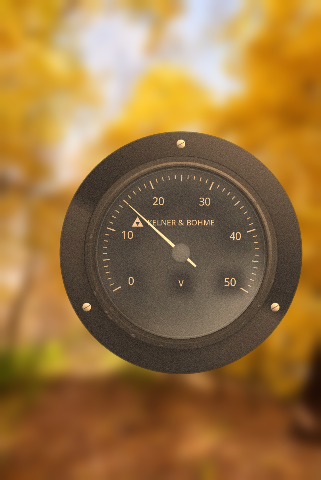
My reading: V 15
